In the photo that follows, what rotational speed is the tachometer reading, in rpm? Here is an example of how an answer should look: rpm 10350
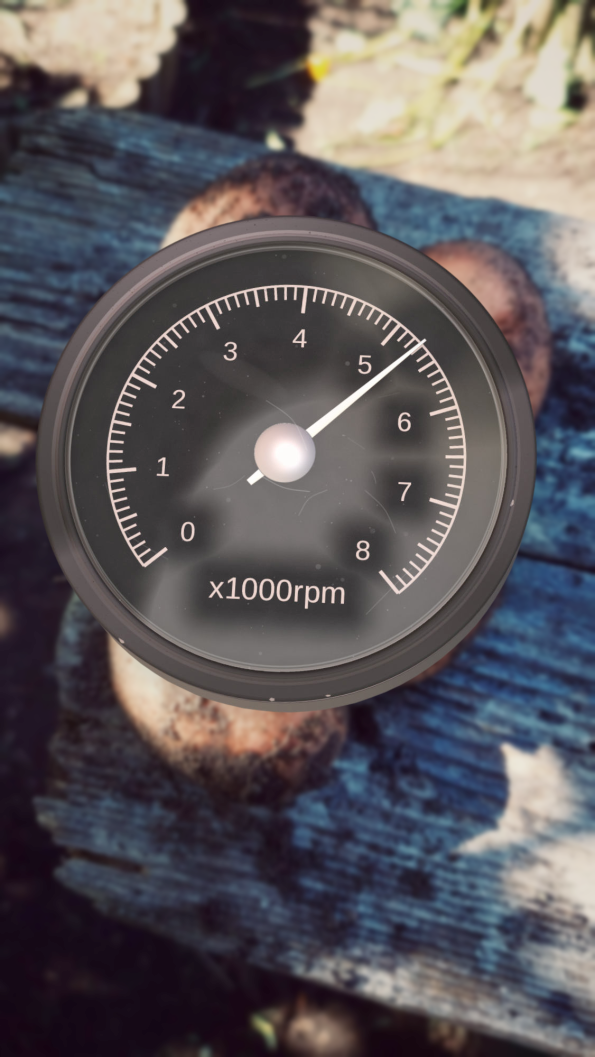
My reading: rpm 5300
